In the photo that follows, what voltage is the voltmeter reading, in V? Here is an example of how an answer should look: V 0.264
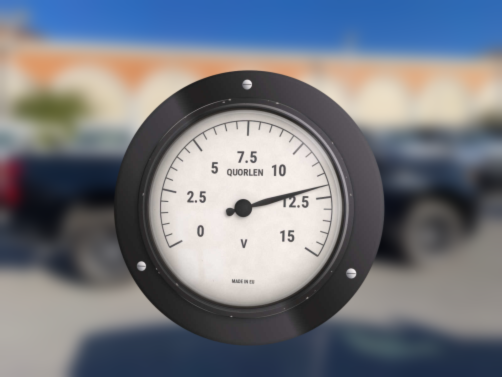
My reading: V 12
